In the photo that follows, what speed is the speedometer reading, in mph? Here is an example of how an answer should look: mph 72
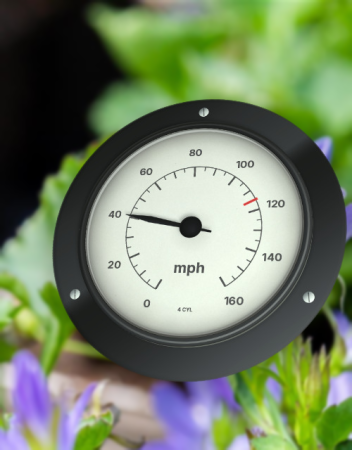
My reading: mph 40
